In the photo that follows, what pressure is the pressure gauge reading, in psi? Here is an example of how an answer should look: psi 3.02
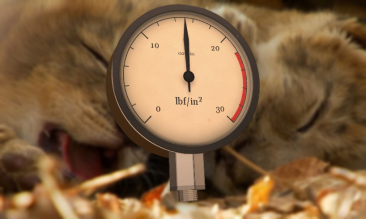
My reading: psi 15
